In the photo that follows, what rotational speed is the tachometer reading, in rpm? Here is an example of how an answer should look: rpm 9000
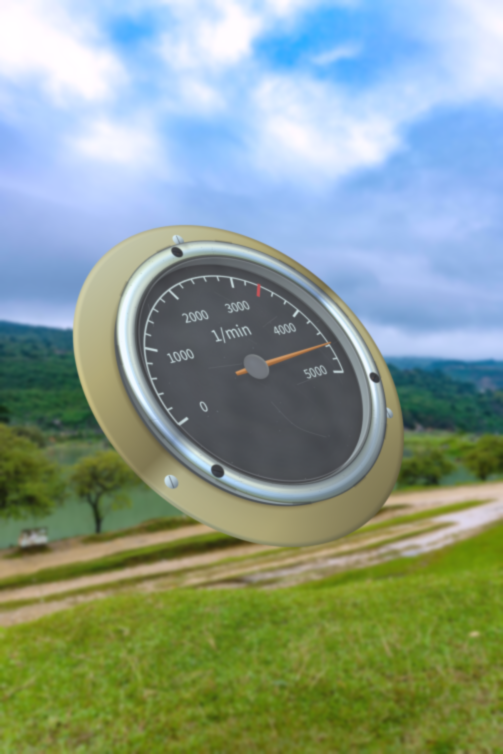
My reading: rpm 4600
